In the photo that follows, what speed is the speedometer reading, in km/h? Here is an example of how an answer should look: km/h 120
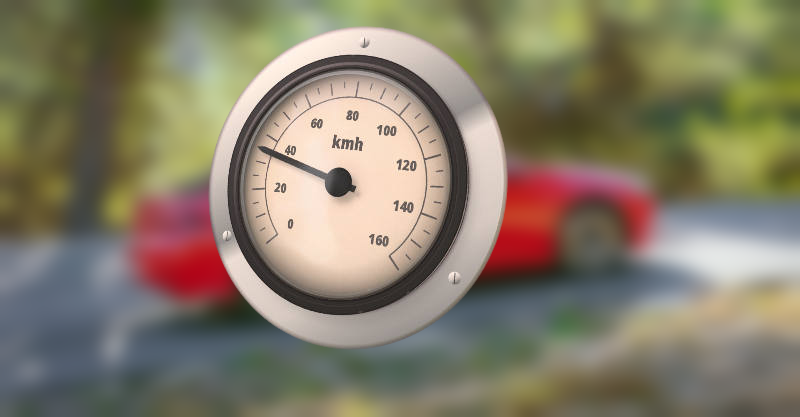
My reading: km/h 35
